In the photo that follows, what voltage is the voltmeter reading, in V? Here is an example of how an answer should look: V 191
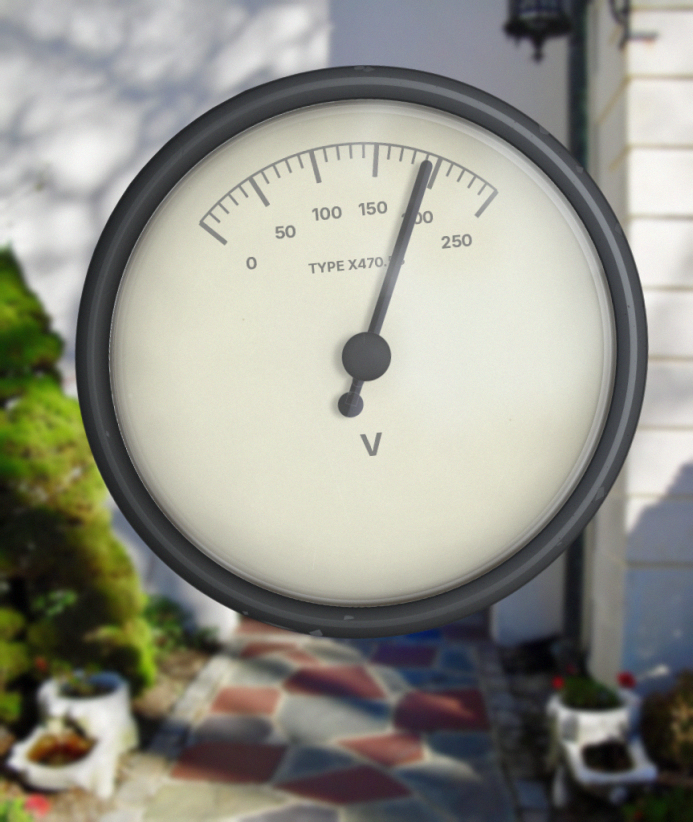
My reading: V 190
